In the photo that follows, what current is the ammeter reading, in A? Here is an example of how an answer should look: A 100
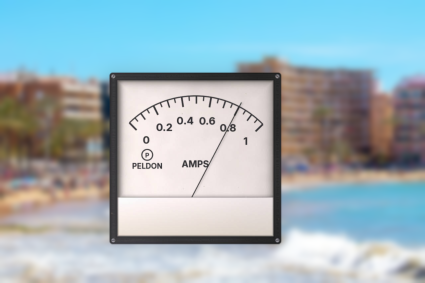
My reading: A 0.8
